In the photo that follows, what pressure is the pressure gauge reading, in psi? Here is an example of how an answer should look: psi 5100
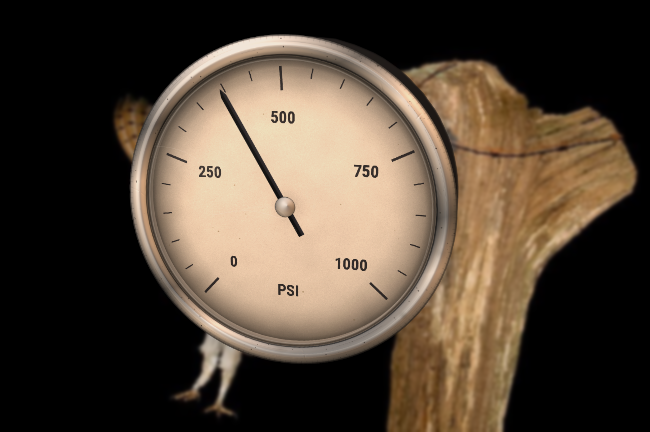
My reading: psi 400
